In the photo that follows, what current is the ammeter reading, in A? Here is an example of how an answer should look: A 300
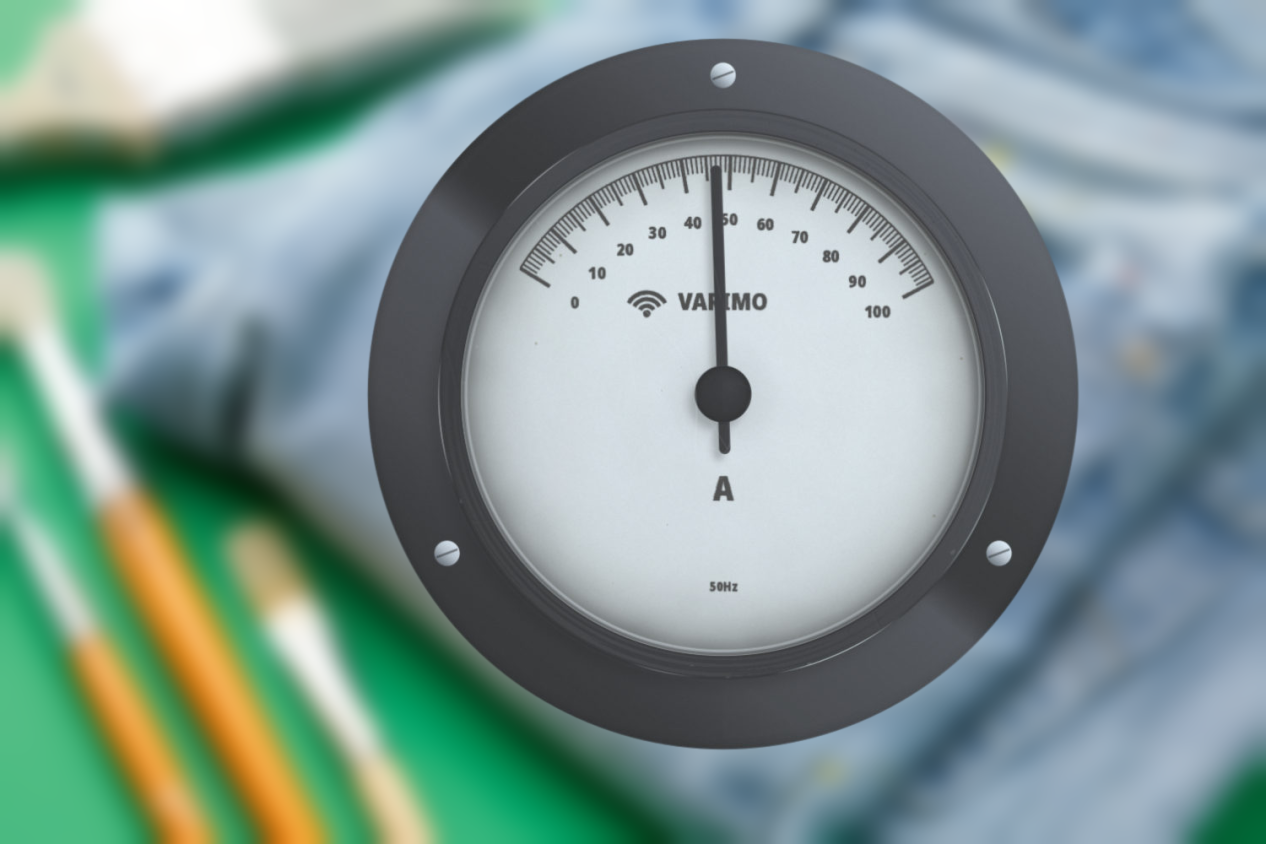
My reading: A 47
